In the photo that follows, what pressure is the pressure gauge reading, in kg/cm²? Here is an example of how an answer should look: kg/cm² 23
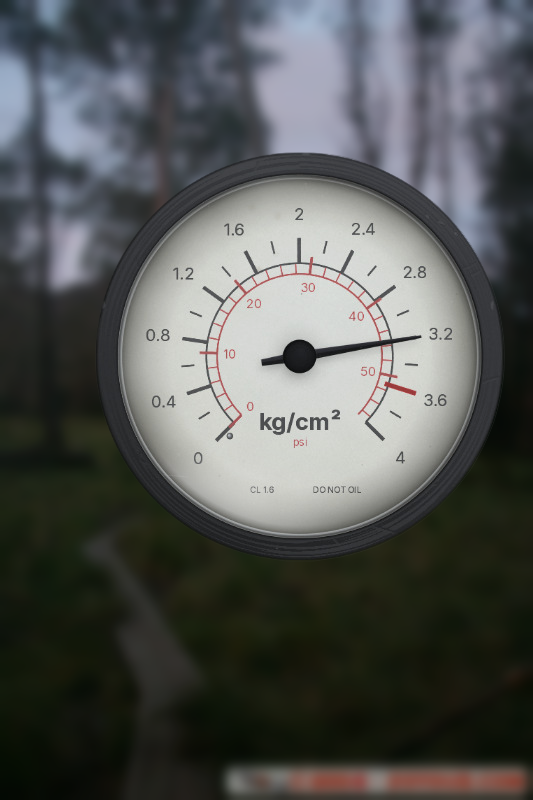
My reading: kg/cm² 3.2
